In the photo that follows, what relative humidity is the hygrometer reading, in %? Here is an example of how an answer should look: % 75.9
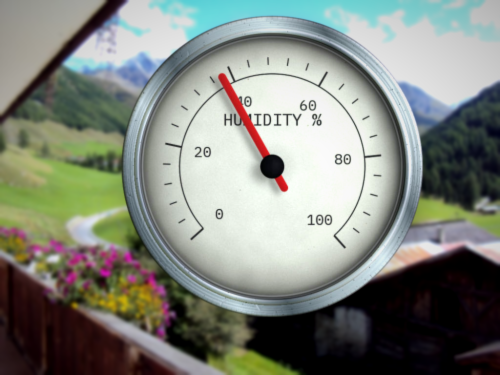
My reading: % 38
